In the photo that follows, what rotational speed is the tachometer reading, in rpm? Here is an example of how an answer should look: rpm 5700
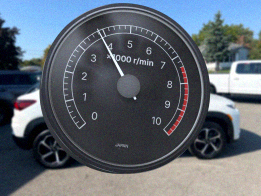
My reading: rpm 3800
